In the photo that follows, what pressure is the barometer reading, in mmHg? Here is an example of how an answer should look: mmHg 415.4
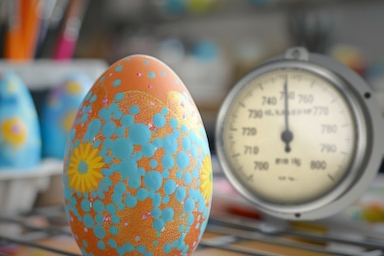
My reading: mmHg 750
